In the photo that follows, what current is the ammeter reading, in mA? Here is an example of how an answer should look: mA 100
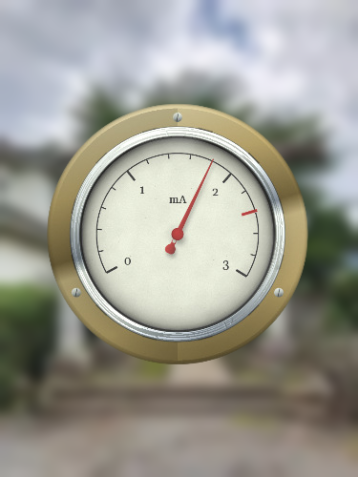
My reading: mA 1.8
